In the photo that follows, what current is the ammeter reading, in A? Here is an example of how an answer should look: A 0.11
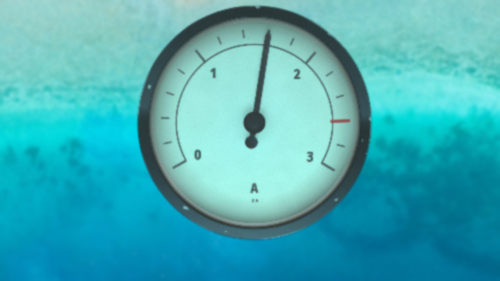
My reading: A 1.6
